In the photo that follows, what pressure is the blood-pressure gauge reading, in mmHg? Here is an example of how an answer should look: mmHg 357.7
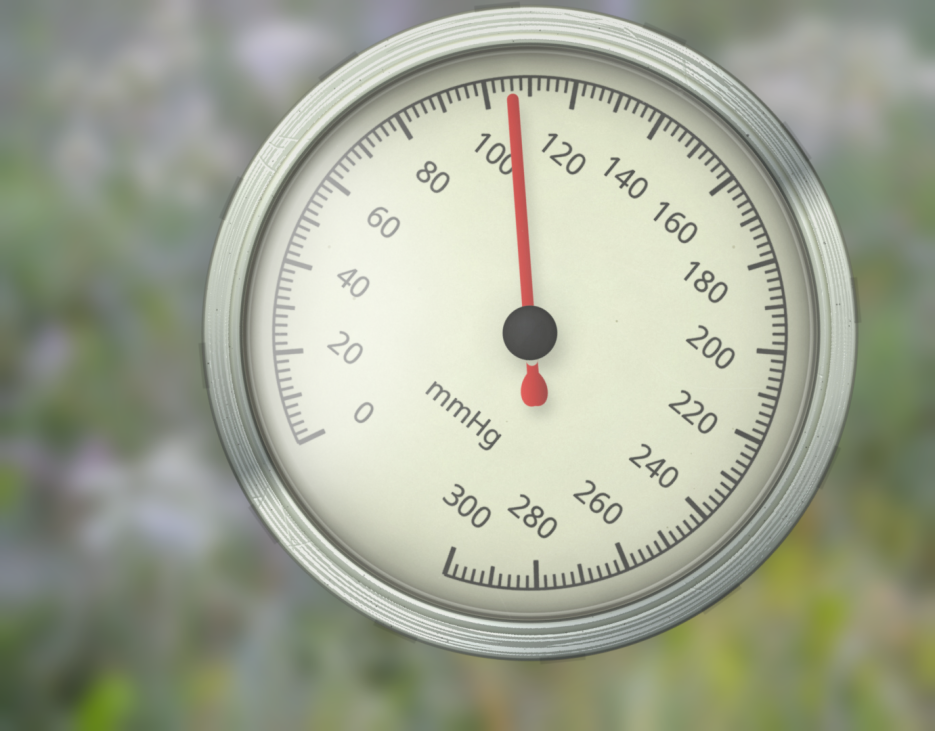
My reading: mmHg 106
